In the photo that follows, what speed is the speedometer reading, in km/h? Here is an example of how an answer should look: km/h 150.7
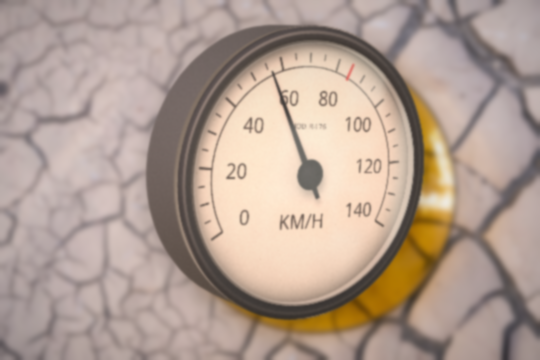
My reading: km/h 55
